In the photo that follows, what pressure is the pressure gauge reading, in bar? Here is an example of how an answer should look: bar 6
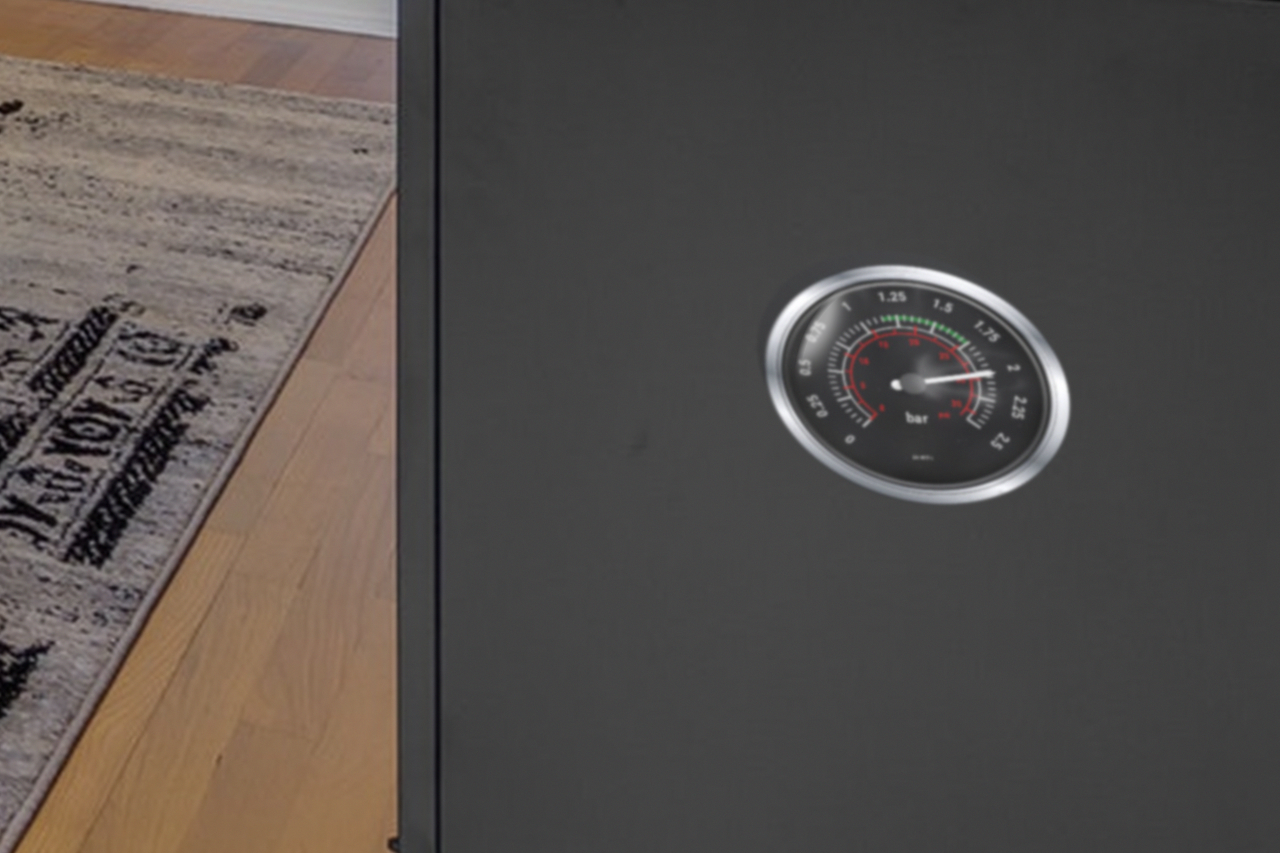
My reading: bar 2
